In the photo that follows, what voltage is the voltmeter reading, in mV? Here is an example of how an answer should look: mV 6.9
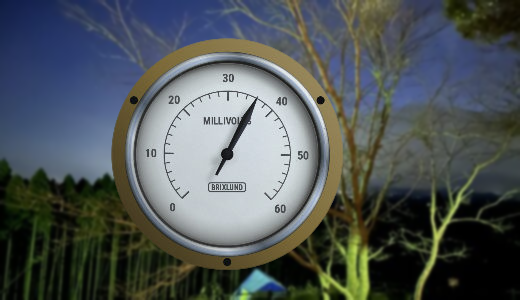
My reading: mV 36
